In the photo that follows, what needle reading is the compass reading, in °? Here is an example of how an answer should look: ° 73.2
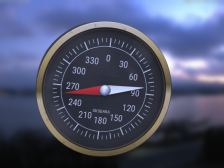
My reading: ° 260
